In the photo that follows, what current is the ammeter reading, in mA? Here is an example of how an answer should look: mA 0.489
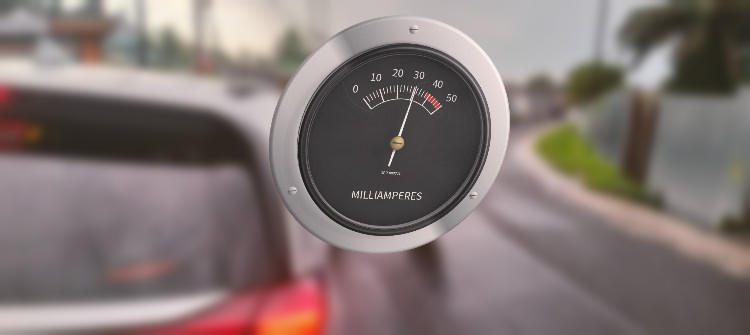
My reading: mA 30
